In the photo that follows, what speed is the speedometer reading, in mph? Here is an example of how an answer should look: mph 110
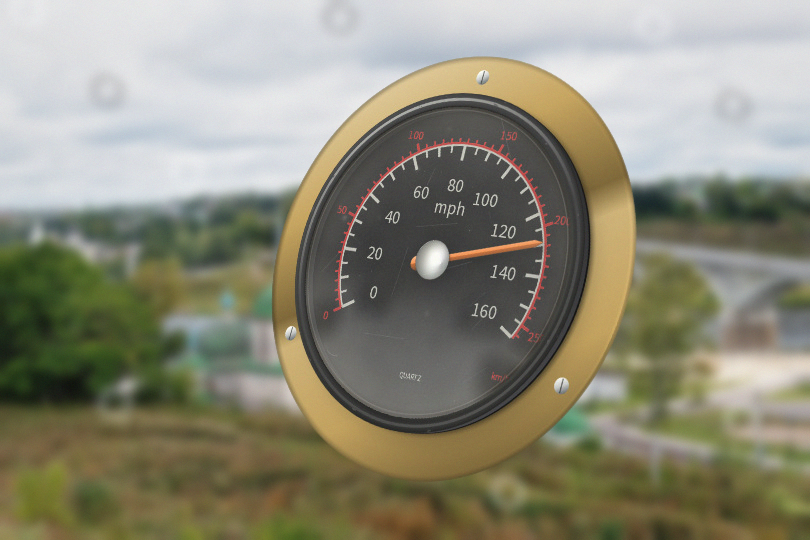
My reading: mph 130
